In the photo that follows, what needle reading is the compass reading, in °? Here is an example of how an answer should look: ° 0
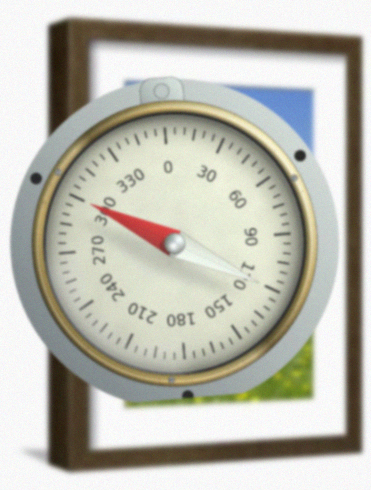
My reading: ° 300
